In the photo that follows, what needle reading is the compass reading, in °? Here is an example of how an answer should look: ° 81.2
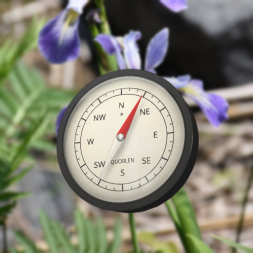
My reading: ° 30
